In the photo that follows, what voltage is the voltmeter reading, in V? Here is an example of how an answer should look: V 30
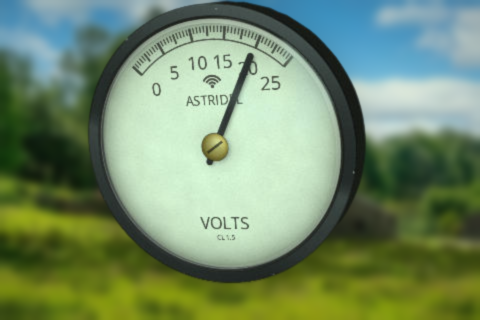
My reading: V 20
